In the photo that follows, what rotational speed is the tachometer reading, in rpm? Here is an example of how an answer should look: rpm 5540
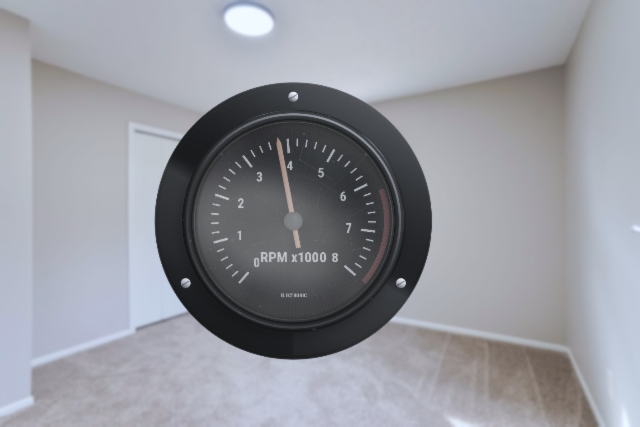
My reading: rpm 3800
